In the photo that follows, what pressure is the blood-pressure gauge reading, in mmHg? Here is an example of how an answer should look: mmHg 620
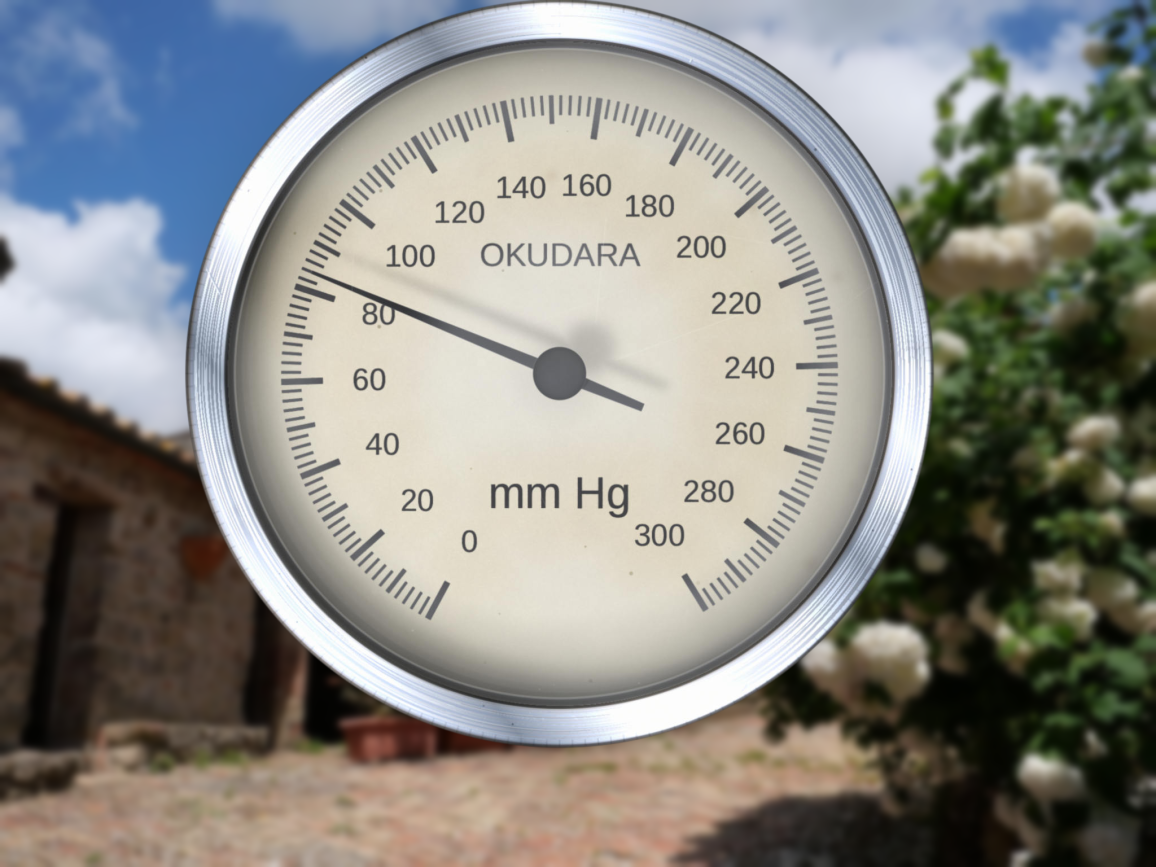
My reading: mmHg 84
